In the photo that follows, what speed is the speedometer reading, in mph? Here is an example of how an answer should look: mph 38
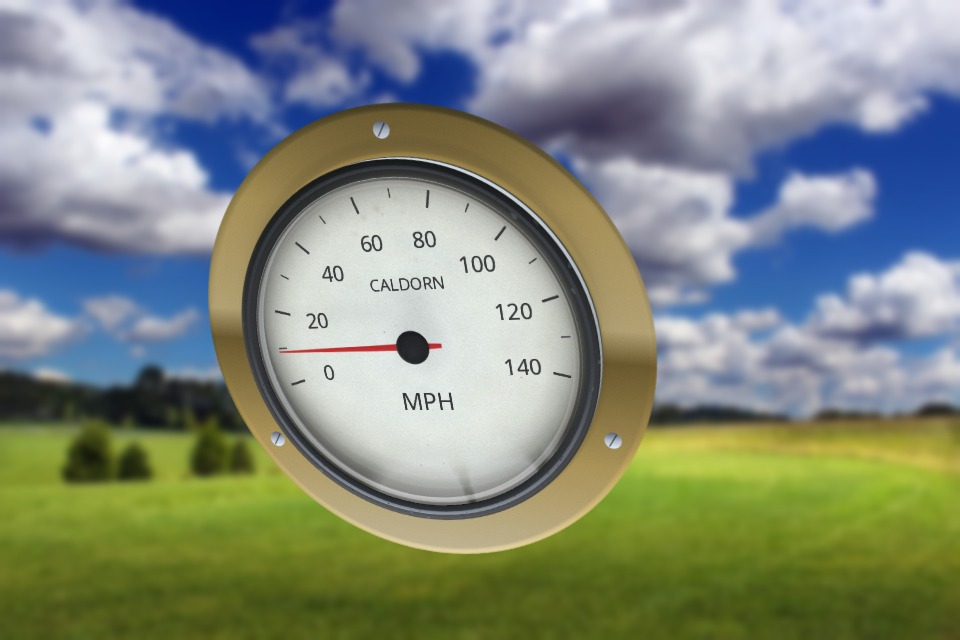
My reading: mph 10
